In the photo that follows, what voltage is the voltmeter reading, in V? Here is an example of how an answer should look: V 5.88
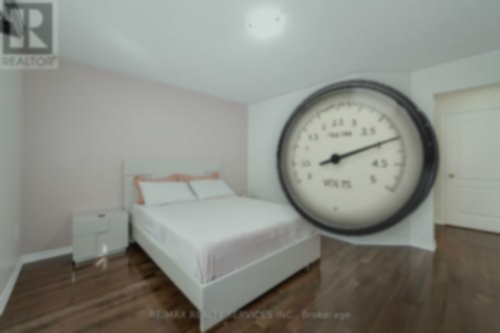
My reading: V 4
